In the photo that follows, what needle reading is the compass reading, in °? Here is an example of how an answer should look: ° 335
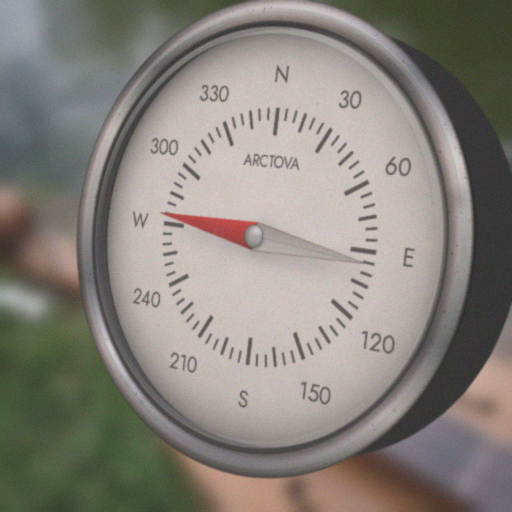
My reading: ° 275
